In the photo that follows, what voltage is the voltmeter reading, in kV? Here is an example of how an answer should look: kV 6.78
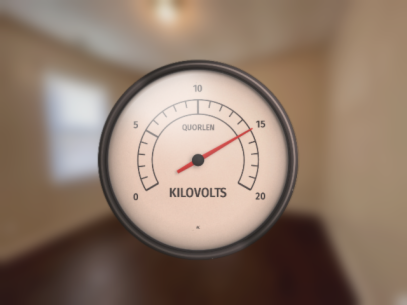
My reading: kV 15
